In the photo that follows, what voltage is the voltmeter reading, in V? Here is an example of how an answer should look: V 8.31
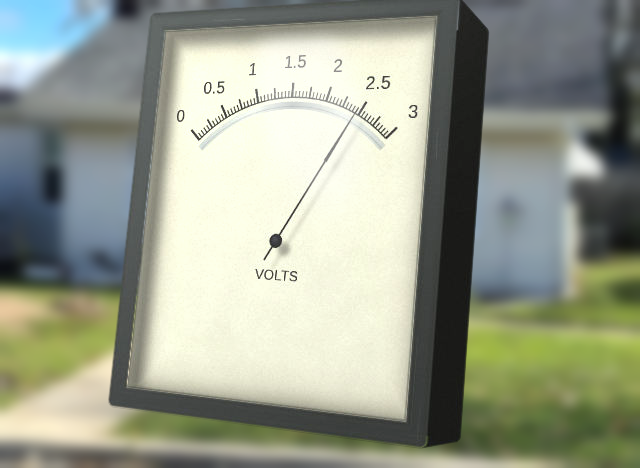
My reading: V 2.5
